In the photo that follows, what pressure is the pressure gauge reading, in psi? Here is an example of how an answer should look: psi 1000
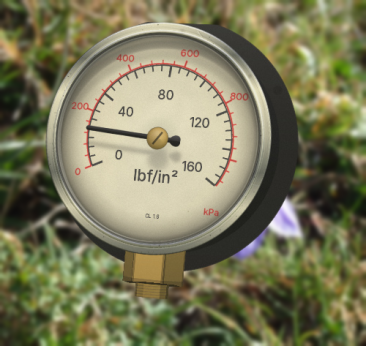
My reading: psi 20
